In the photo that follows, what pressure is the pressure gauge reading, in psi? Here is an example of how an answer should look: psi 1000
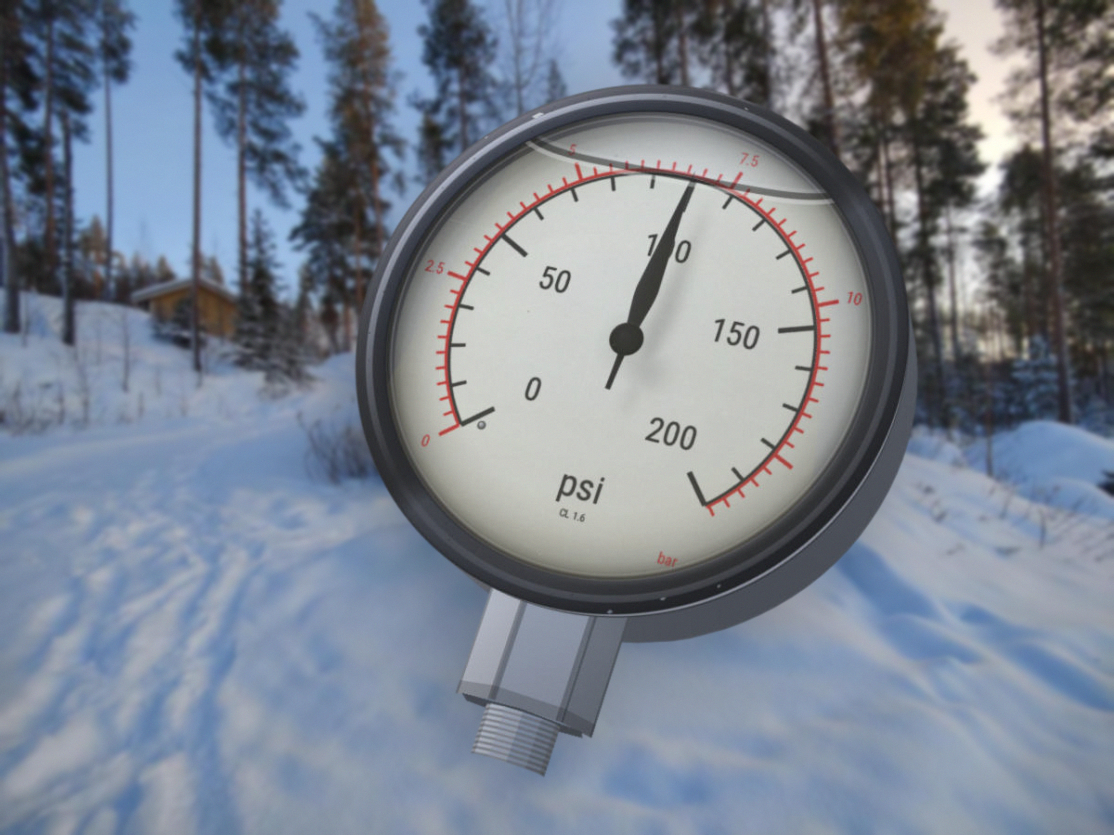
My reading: psi 100
